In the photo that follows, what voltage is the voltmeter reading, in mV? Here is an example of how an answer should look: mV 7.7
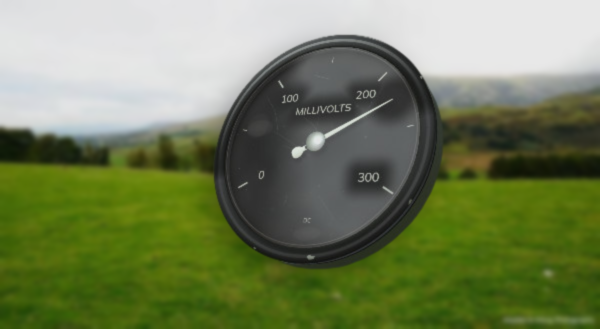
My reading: mV 225
